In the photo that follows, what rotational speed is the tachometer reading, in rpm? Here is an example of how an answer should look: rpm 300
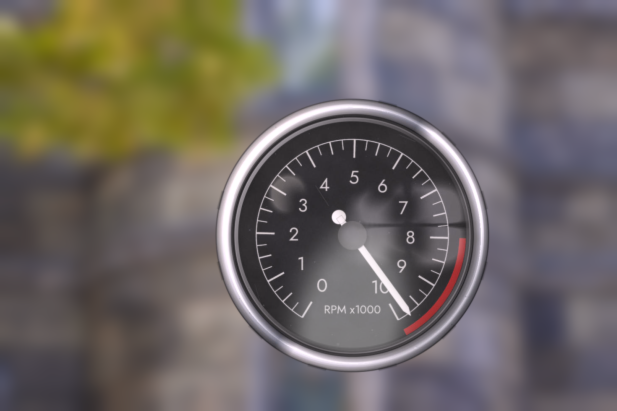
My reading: rpm 9750
